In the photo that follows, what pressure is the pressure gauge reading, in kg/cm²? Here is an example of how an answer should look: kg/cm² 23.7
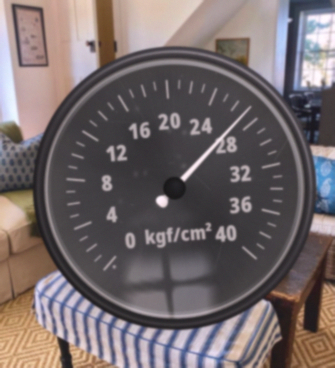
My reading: kg/cm² 27
